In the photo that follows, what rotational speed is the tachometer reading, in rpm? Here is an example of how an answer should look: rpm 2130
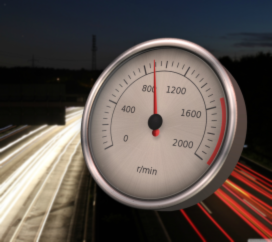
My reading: rpm 900
